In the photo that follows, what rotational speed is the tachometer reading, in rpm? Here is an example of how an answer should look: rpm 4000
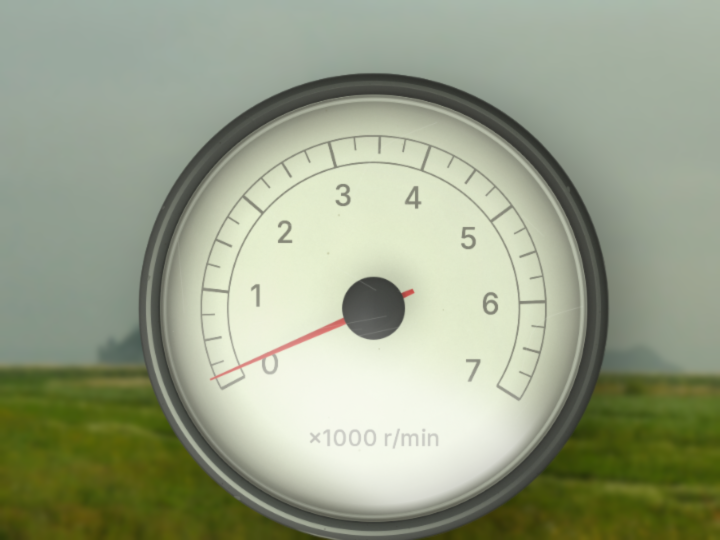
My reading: rpm 125
